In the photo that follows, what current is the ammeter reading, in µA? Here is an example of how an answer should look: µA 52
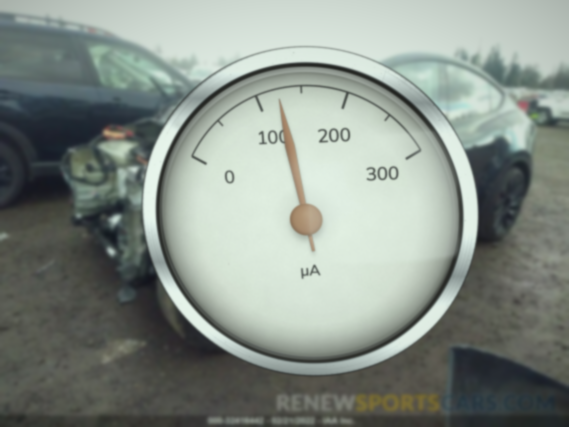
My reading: µA 125
